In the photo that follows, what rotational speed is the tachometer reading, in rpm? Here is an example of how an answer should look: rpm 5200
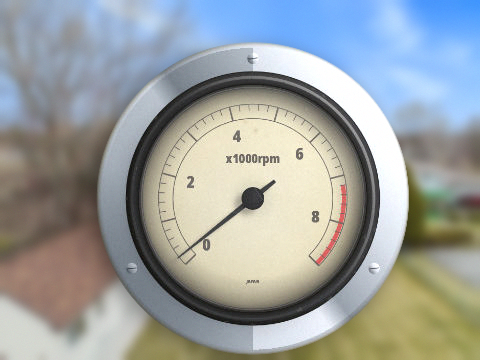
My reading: rpm 200
